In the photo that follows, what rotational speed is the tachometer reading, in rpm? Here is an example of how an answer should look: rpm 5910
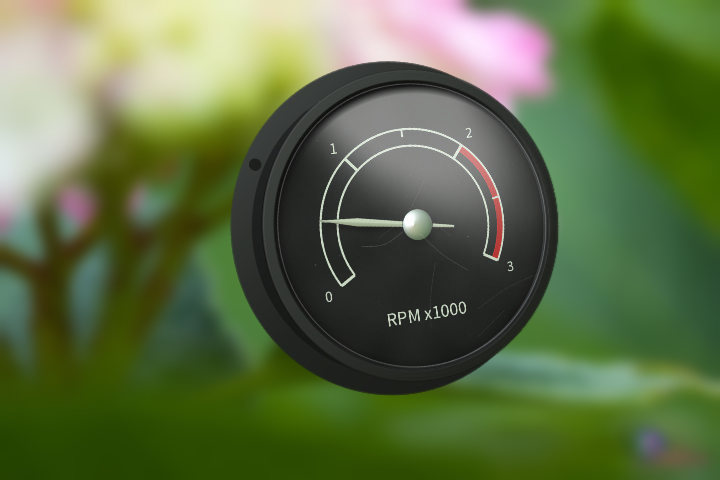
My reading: rpm 500
